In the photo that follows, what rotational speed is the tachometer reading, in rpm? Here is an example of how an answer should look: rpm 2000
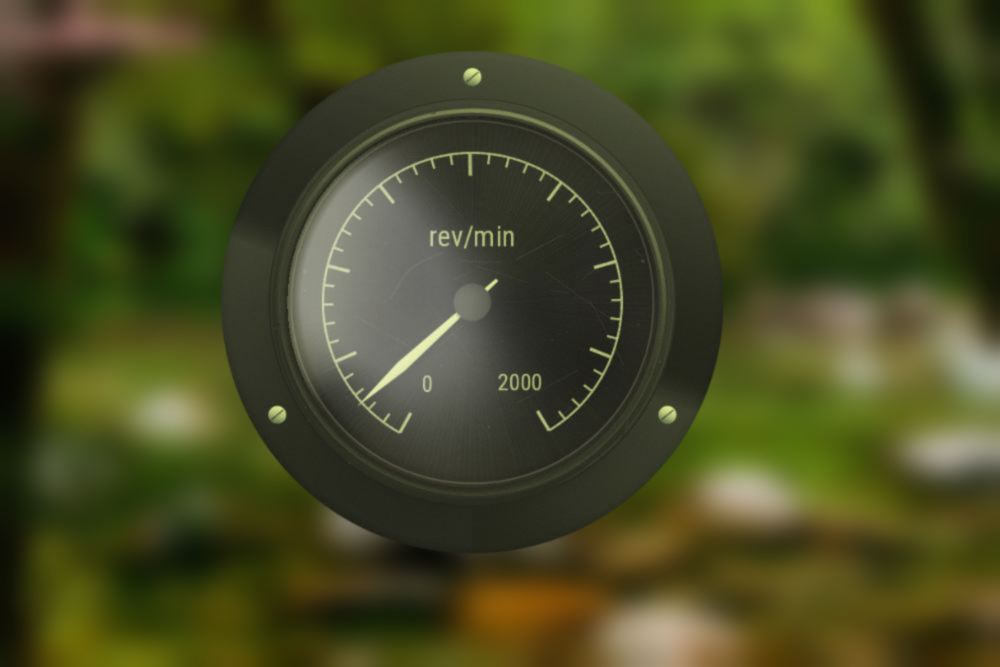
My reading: rpm 125
